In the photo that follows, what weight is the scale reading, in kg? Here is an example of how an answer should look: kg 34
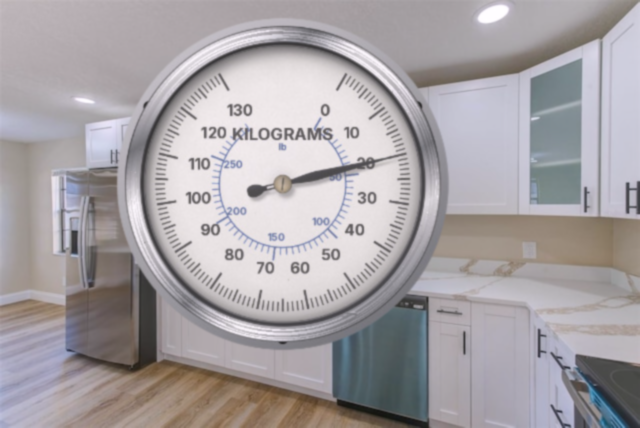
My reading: kg 20
